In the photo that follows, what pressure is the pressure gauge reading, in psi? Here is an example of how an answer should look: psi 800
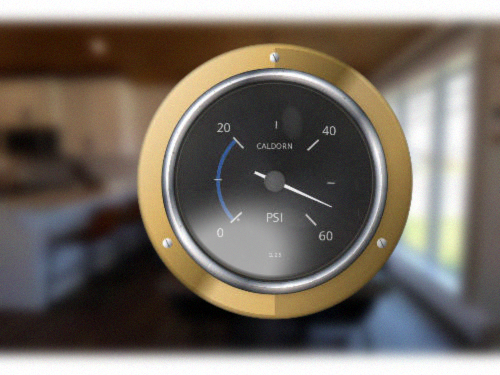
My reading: psi 55
